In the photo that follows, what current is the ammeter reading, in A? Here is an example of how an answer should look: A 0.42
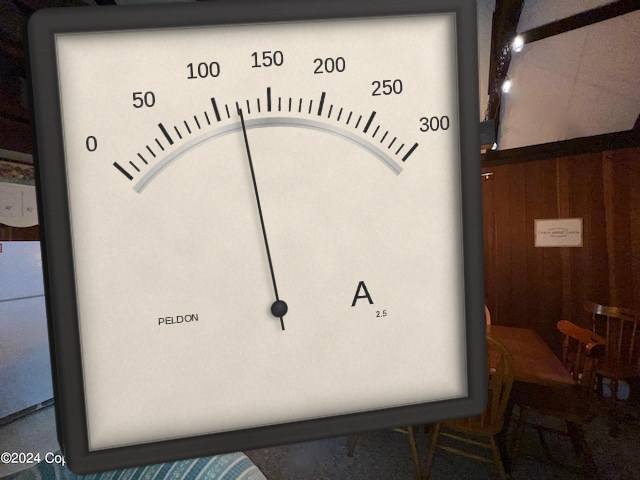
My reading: A 120
